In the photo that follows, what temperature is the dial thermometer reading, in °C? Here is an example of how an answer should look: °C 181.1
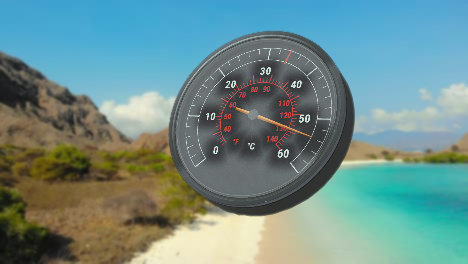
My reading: °C 54
